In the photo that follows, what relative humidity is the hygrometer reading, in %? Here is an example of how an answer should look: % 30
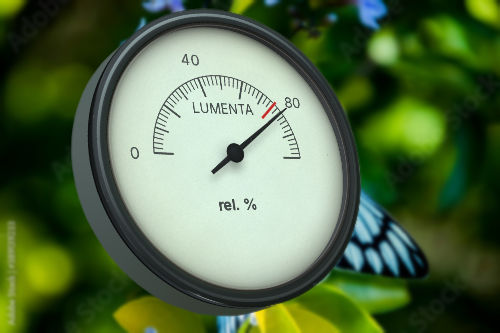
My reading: % 80
